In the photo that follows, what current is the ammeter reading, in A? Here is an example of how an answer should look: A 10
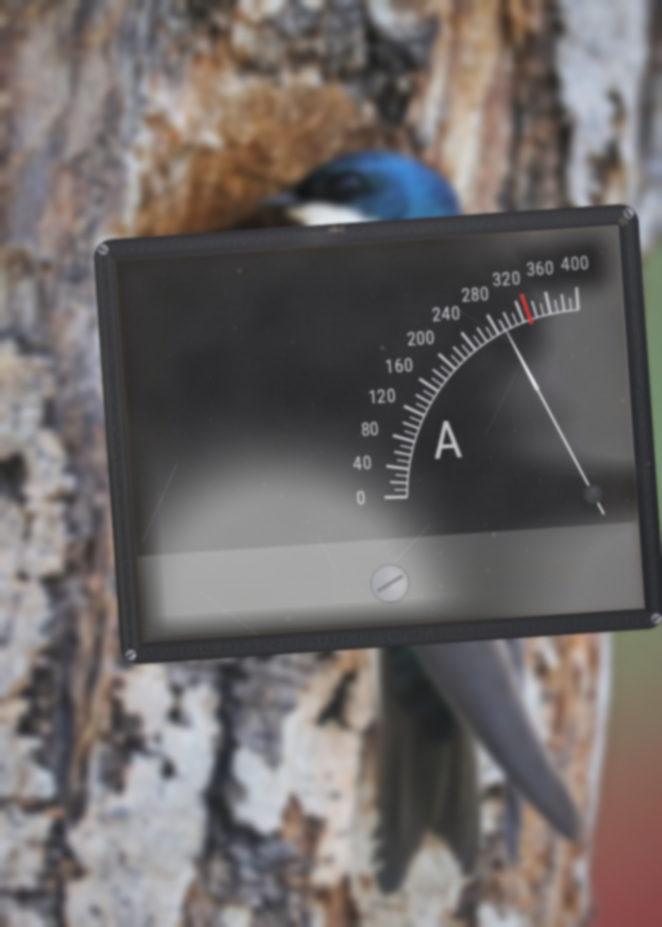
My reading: A 290
